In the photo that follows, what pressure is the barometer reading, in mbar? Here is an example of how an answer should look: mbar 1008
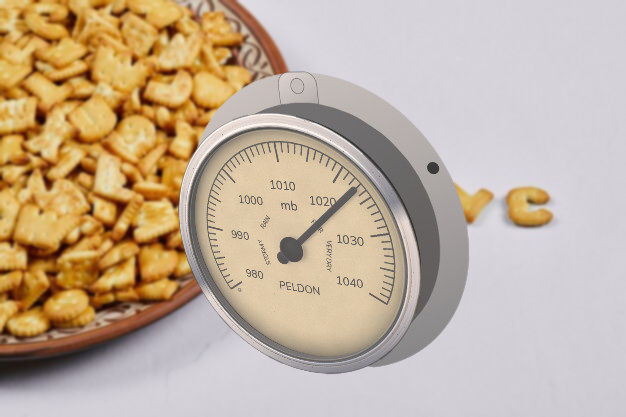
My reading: mbar 1023
